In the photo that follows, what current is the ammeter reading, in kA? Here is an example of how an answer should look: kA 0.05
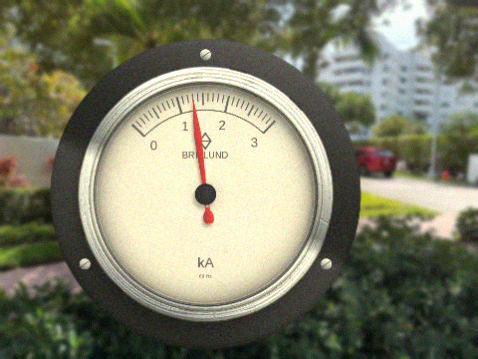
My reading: kA 1.3
